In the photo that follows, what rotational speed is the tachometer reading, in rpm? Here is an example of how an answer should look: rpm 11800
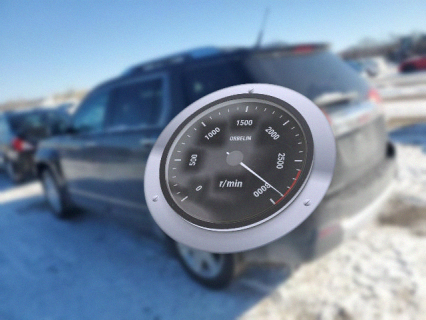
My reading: rpm 2900
